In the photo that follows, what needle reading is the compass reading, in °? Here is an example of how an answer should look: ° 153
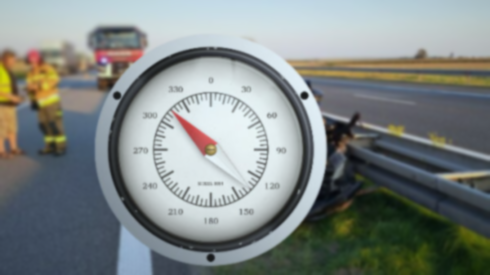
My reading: ° 315
